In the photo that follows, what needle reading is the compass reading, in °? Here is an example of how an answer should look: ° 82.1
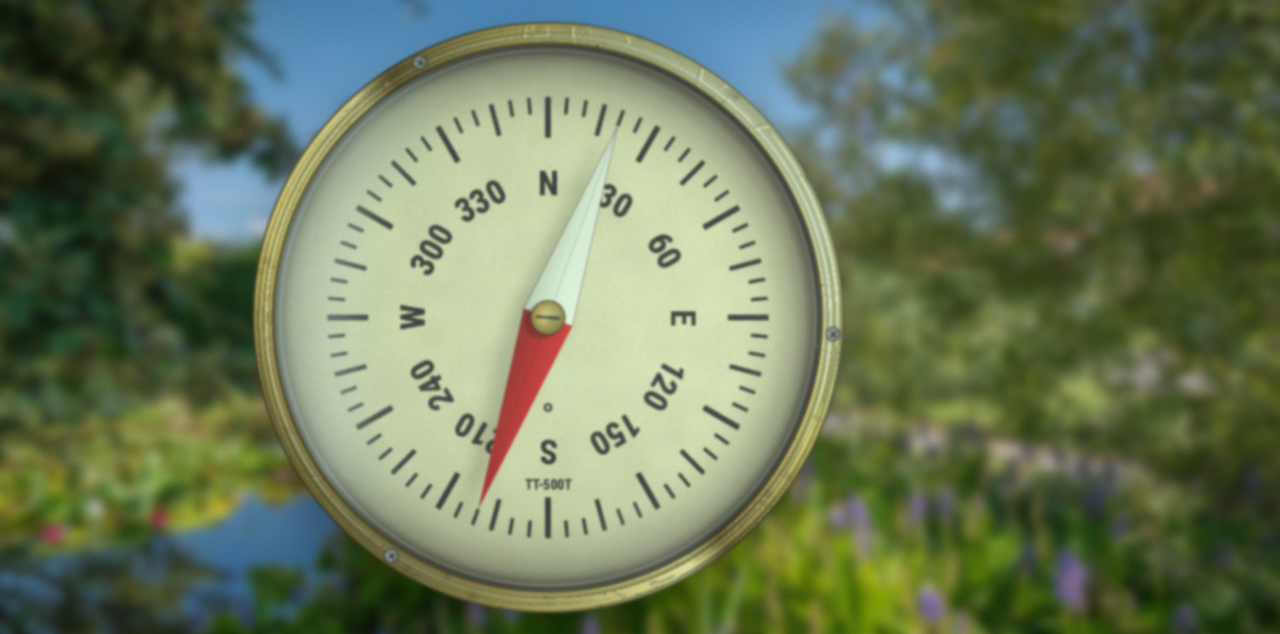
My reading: ° 200
